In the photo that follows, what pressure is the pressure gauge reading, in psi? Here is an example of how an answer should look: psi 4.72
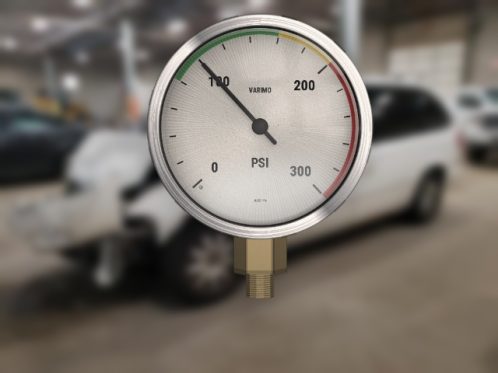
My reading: psi 100
